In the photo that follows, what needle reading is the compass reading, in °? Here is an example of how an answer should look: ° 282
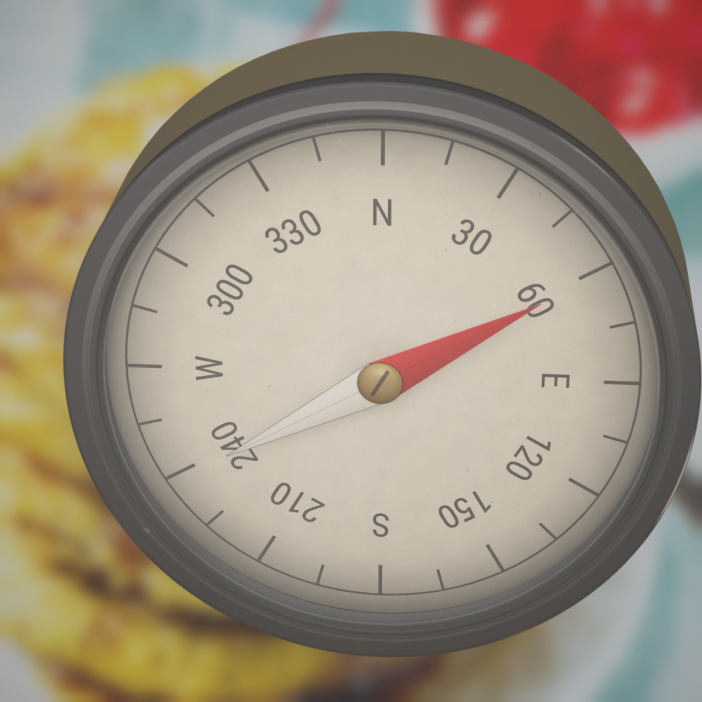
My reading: ° 60
